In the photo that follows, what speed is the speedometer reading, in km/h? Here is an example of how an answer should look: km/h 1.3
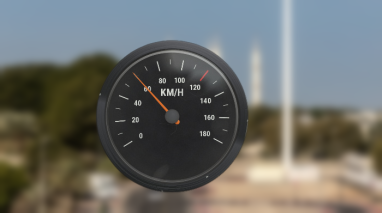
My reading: km/h 60
